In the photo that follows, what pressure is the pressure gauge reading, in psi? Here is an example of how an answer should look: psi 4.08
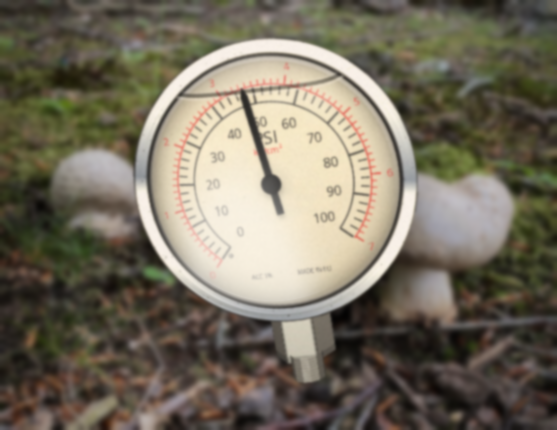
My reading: psi 48
